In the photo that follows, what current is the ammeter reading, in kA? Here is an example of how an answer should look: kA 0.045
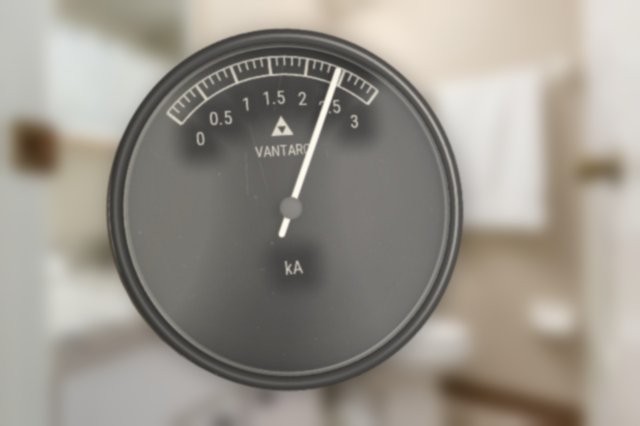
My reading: kA 2.4
